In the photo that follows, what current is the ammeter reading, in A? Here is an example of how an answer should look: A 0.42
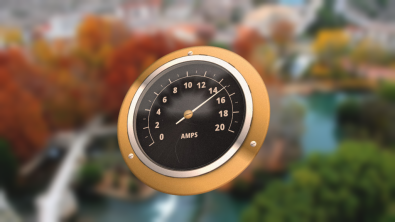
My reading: A 15
